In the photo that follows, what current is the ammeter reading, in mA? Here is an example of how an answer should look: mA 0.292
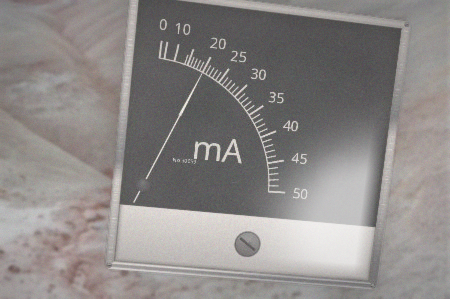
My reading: mA 20
